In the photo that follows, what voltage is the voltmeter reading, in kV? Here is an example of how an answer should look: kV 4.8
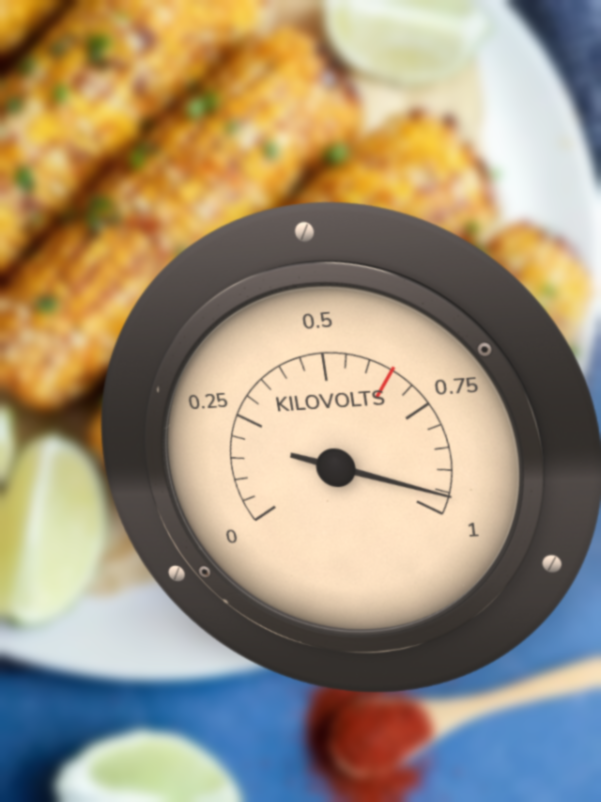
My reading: kV 0.95
